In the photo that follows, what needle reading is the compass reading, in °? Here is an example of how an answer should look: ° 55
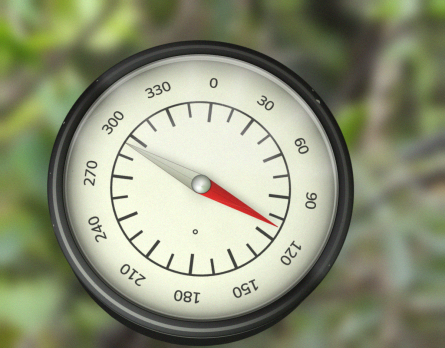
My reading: ° 112.5
